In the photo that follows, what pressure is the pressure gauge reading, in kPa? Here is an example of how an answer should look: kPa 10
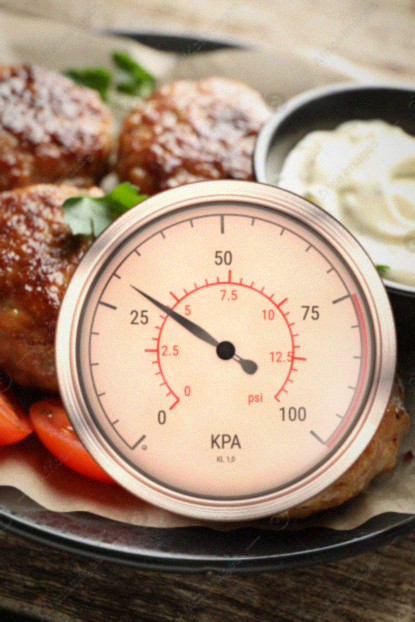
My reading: kPa 30
